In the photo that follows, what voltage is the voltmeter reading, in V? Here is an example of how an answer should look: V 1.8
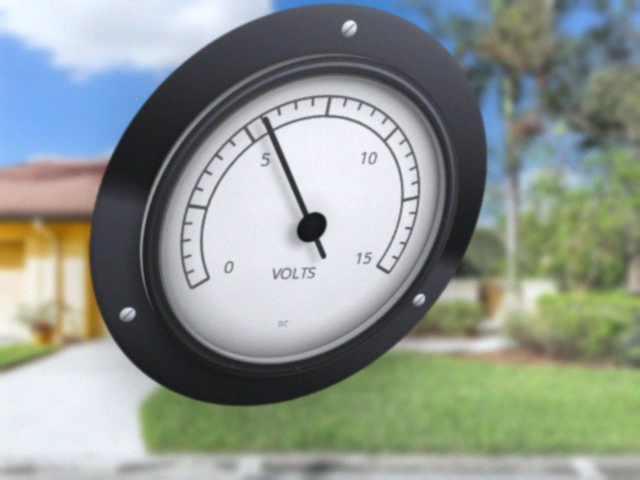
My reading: V 5.5
